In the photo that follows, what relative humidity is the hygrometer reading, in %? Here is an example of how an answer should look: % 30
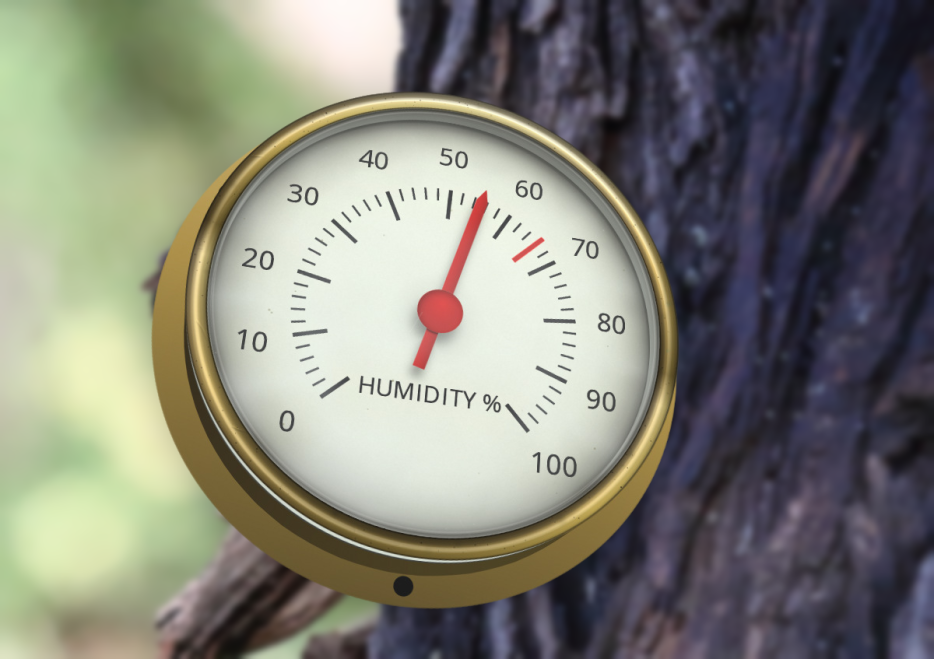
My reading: % 55
